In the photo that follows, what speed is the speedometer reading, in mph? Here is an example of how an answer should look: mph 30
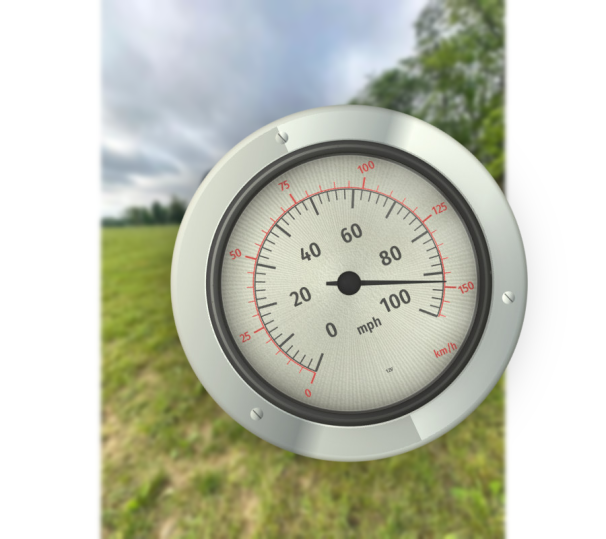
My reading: mph 92
